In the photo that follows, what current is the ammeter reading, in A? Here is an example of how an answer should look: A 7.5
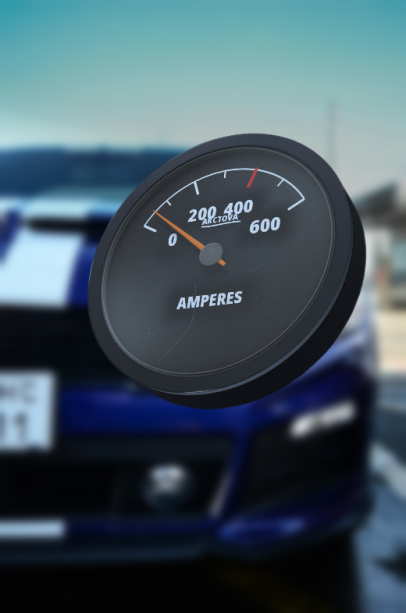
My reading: A 50
